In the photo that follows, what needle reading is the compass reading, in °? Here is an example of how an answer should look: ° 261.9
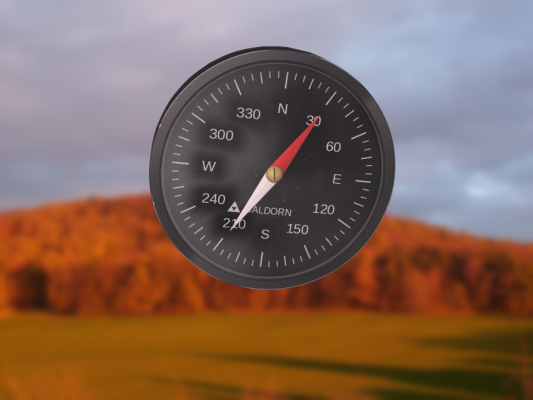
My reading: ° 30
